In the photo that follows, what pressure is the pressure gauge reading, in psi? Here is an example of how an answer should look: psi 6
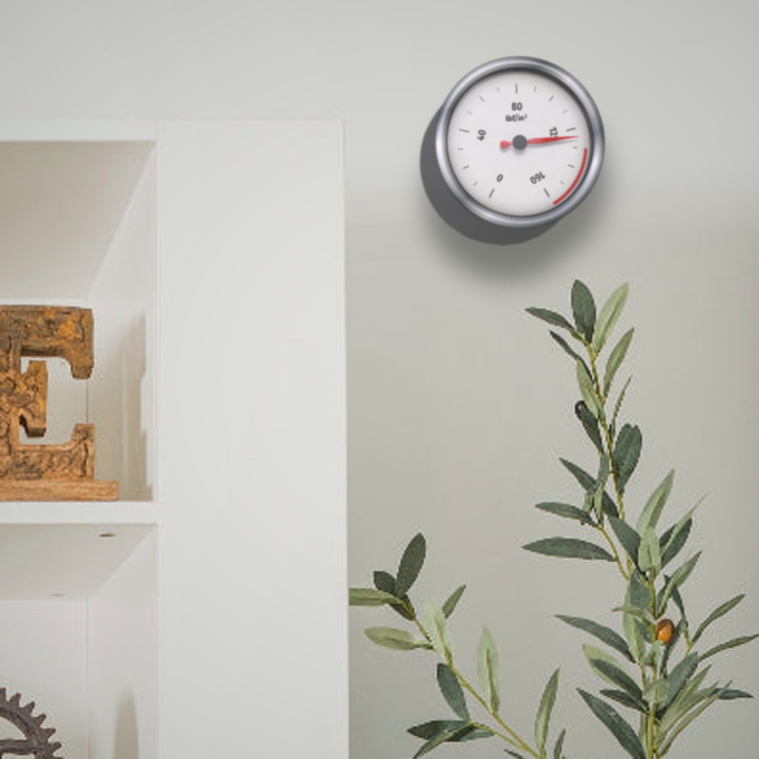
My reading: psi 125
